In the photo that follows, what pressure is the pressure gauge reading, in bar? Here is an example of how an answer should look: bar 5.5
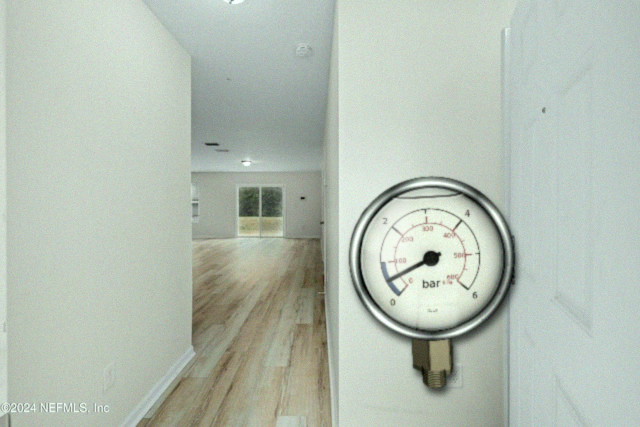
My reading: bar 0.5
